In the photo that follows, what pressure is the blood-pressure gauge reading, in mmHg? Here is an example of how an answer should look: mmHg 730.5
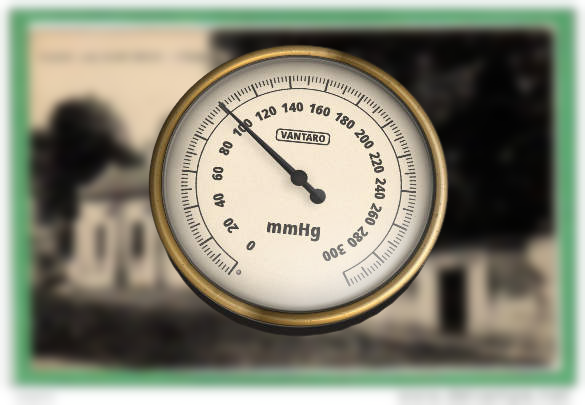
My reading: mmHg 100
